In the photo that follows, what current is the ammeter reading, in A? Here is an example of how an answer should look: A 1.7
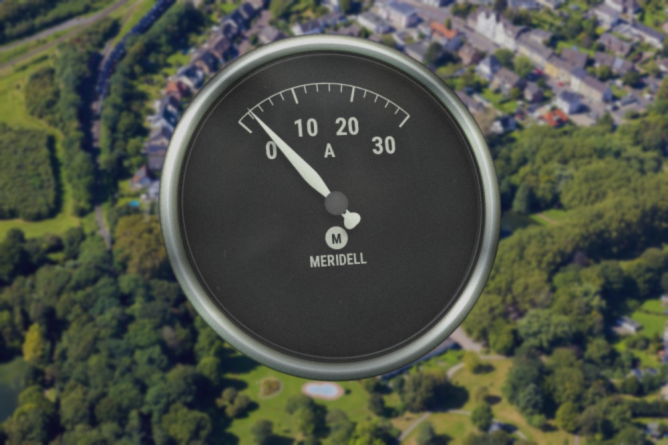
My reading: A 2
